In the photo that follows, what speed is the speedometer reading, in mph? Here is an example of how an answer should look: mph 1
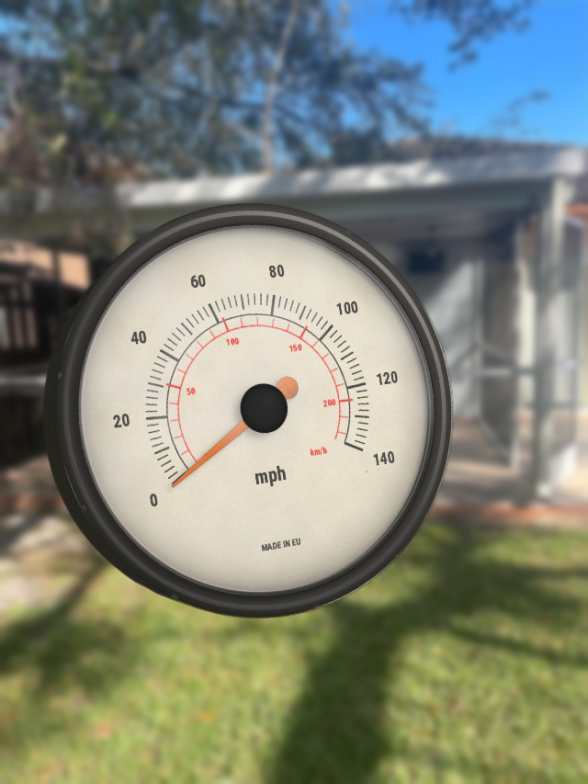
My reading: mph 0
